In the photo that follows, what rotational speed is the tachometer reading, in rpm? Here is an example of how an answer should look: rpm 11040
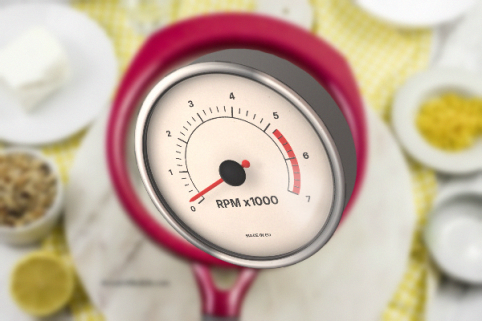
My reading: rpm 200
